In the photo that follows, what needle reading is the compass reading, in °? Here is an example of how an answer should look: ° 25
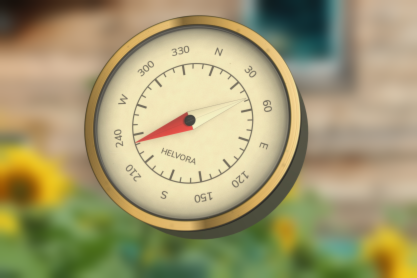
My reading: ° 230
